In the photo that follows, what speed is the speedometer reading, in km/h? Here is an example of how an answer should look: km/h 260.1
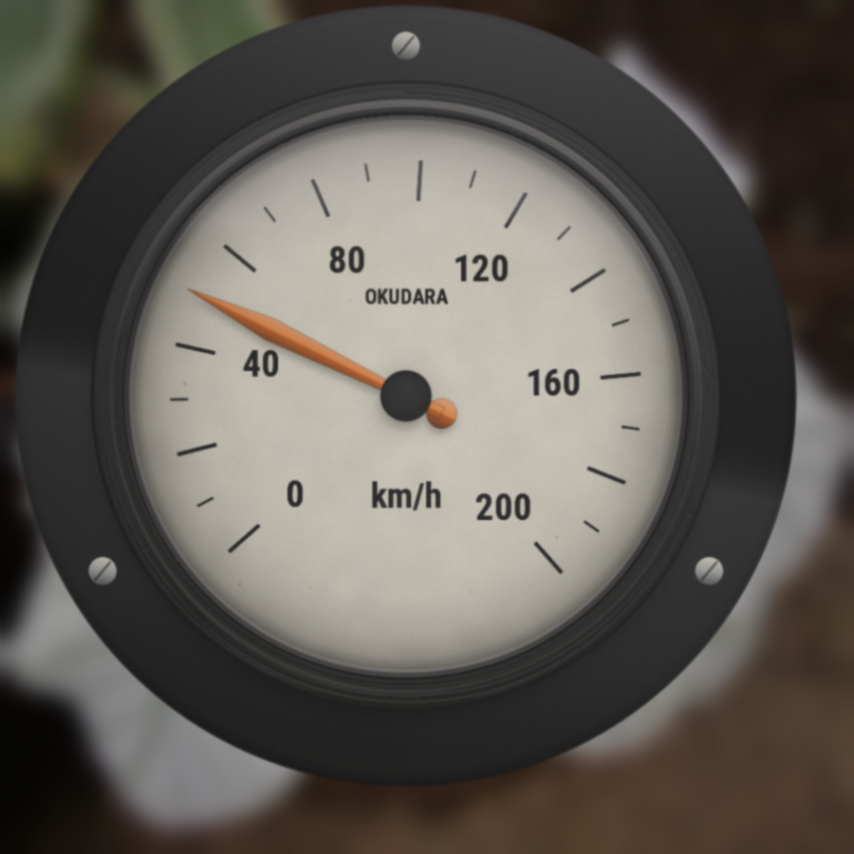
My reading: km/h 50
